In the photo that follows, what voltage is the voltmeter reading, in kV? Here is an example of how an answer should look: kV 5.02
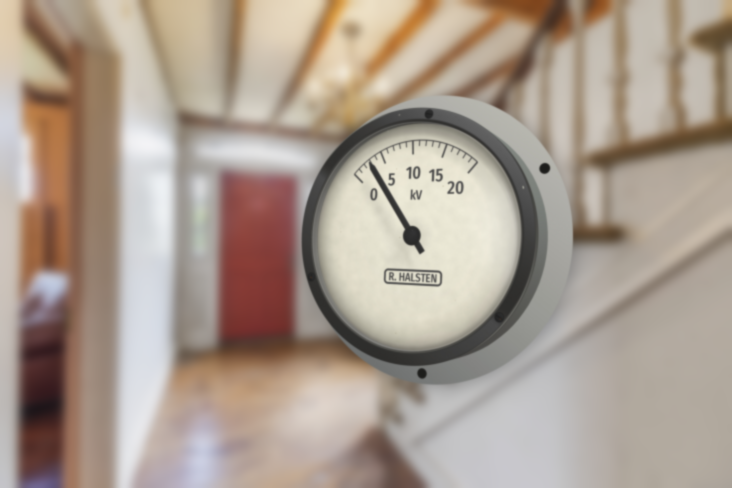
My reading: kV 3
